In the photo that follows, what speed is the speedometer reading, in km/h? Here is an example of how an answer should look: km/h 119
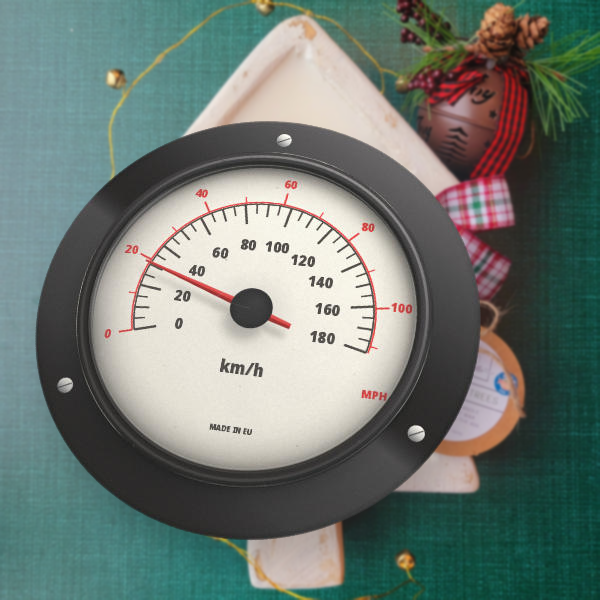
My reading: km/h 30
